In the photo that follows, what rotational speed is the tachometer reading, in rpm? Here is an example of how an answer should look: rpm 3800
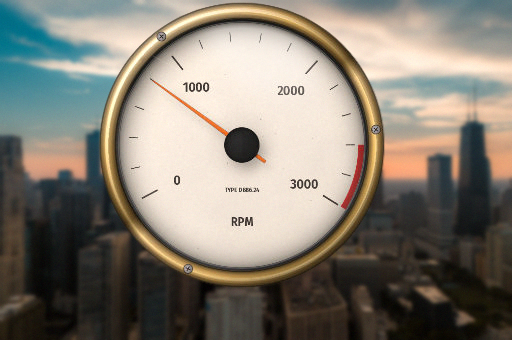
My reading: rpm 800
